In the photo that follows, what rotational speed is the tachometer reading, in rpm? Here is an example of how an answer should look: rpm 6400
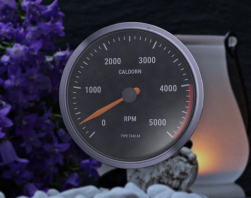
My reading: rpm 300
